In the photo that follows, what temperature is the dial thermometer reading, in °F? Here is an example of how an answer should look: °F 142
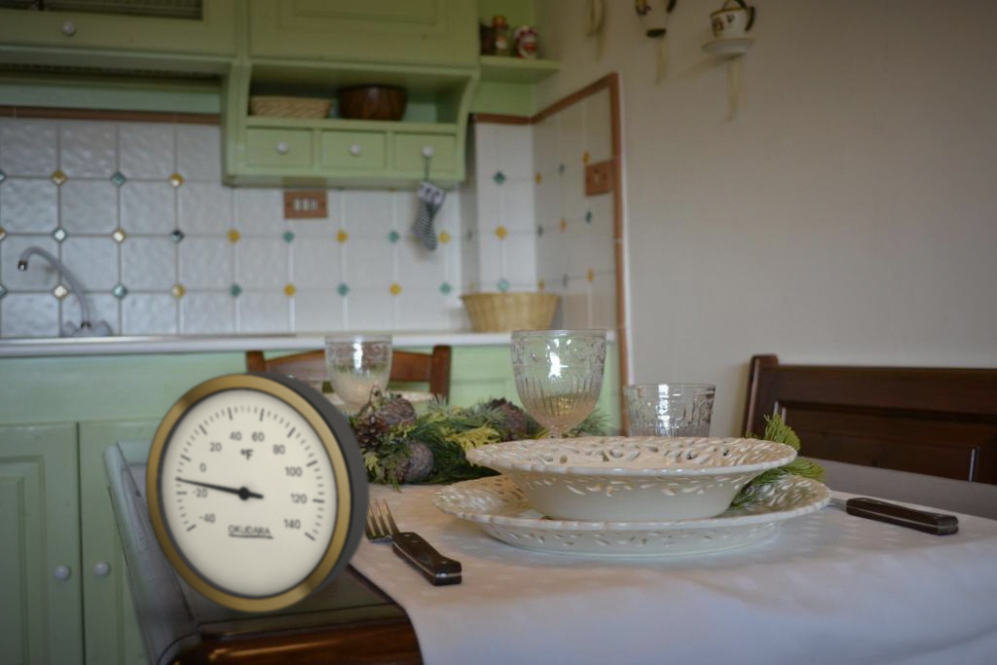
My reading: °F -12
